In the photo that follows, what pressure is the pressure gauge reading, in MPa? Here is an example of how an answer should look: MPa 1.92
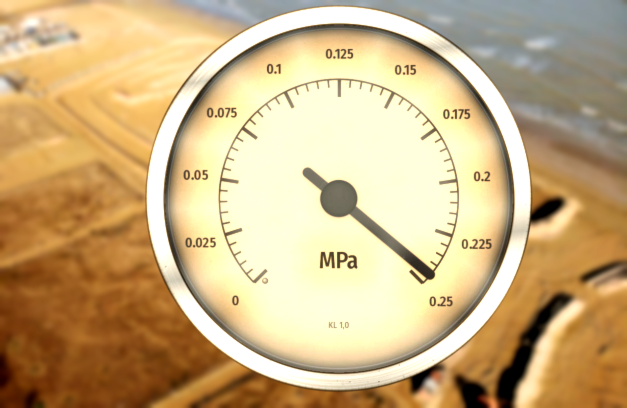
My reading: MPa 0.245
